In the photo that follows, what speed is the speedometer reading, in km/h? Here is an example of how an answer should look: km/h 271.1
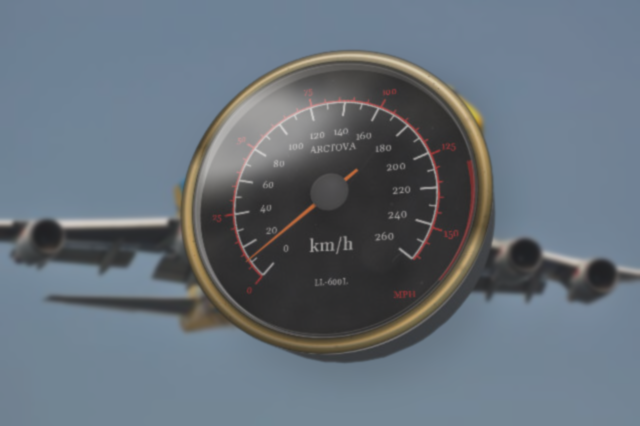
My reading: km/h 10
